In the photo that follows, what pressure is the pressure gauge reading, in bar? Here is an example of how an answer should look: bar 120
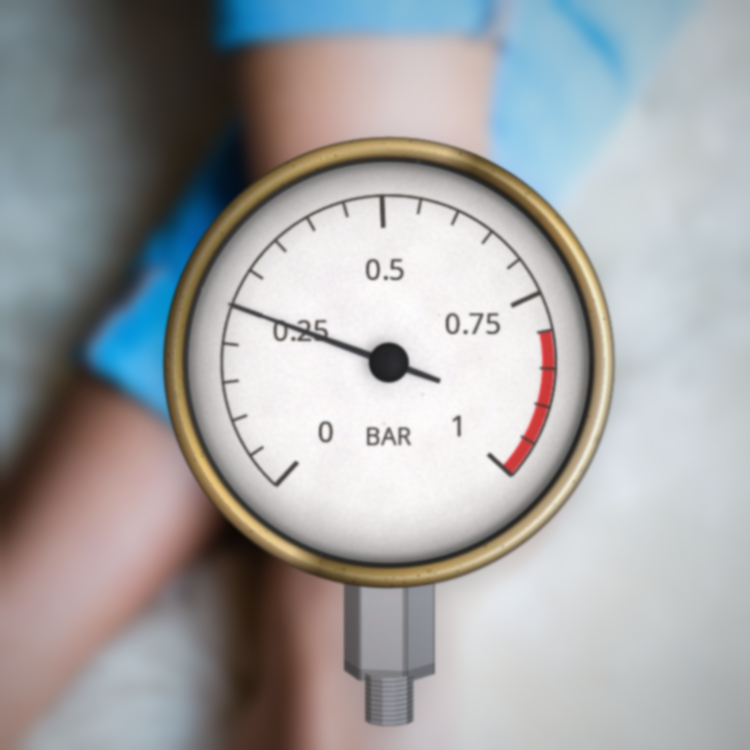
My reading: bar 0.25
